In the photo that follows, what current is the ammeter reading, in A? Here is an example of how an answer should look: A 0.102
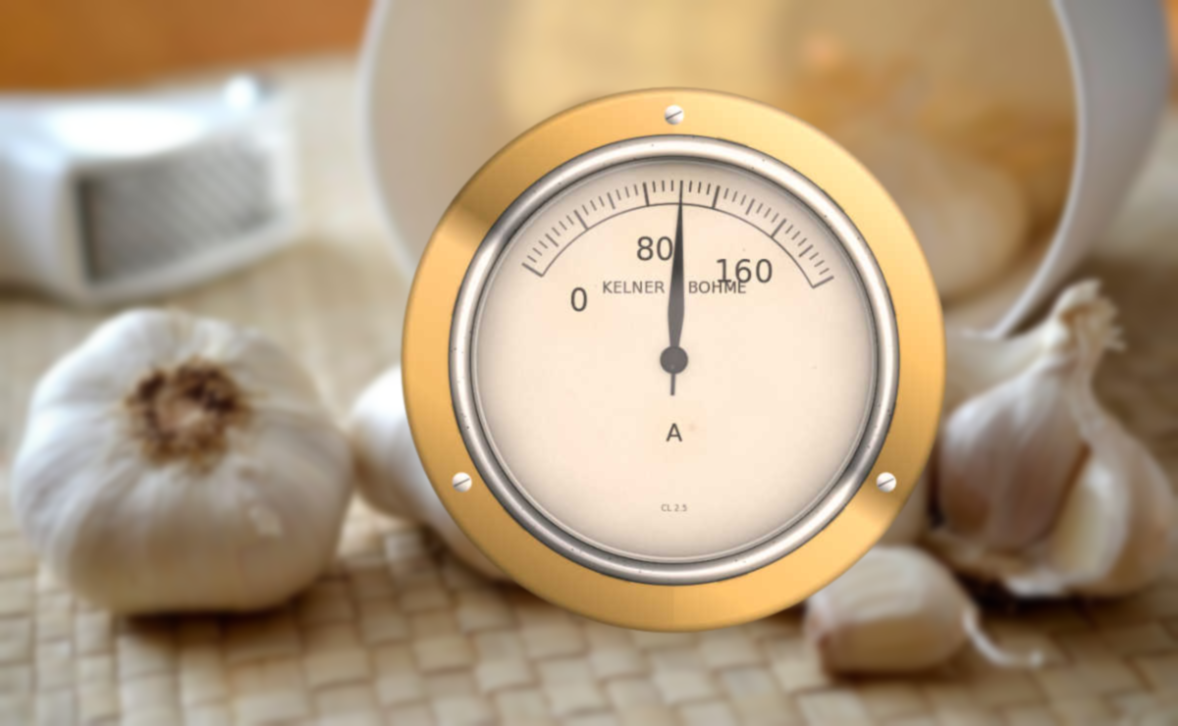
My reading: A 100
